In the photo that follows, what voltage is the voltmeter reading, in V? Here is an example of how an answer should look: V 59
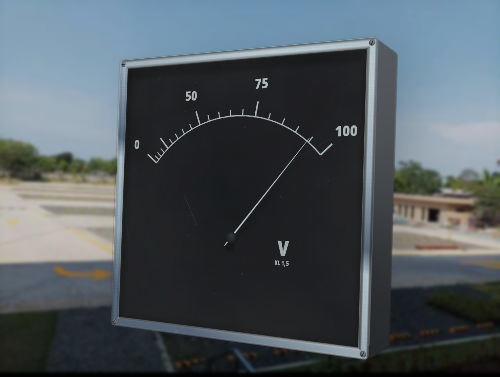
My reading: V 95
